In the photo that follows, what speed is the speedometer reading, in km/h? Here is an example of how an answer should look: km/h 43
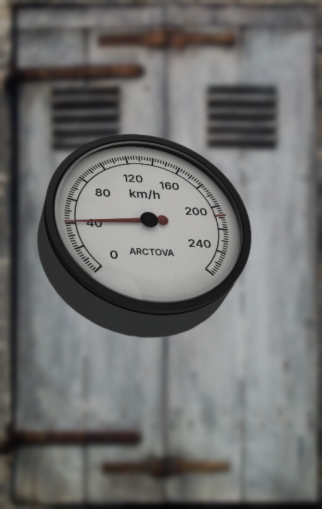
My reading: km/h 40
